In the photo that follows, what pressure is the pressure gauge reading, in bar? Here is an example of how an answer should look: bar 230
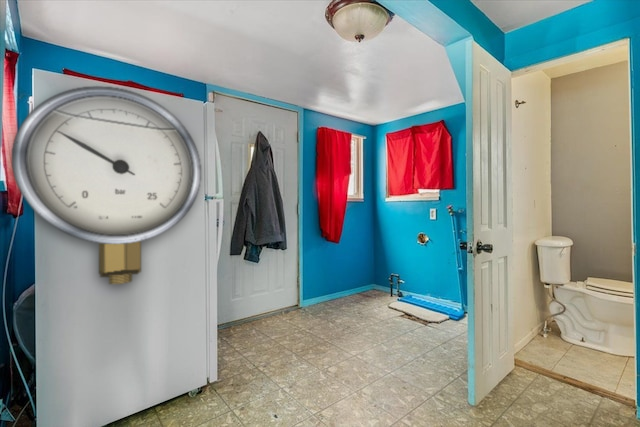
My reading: bar 7
